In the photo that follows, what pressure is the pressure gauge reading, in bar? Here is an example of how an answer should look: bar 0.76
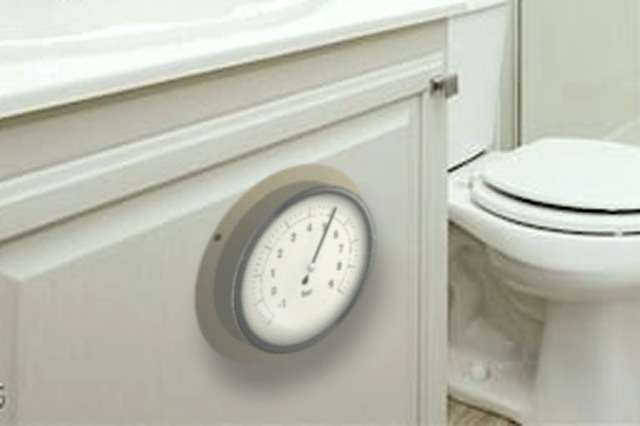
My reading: bar 5
